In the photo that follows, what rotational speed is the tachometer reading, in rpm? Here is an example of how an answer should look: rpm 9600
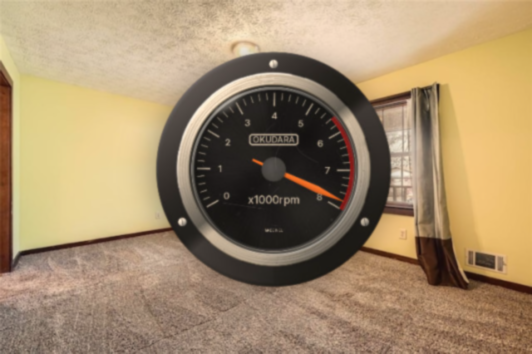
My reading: rpm 7800
